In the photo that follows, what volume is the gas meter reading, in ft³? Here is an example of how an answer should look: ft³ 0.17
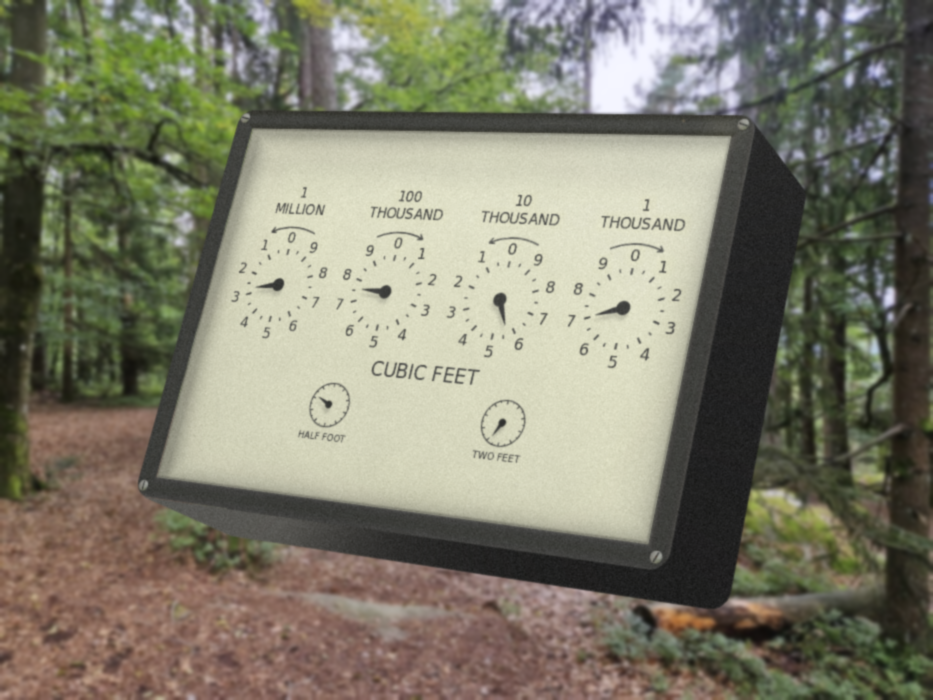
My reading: ft³ 275700
